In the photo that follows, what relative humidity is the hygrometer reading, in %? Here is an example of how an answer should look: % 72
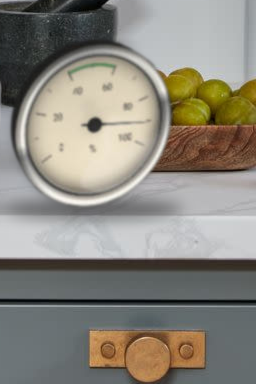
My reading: % 90
